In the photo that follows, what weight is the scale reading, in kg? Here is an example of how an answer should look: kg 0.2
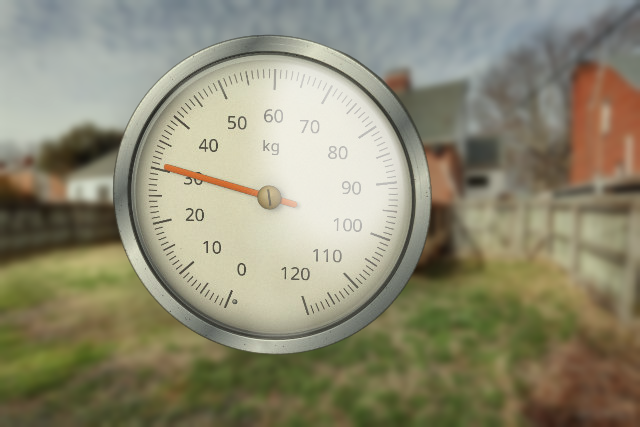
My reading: kg 31
